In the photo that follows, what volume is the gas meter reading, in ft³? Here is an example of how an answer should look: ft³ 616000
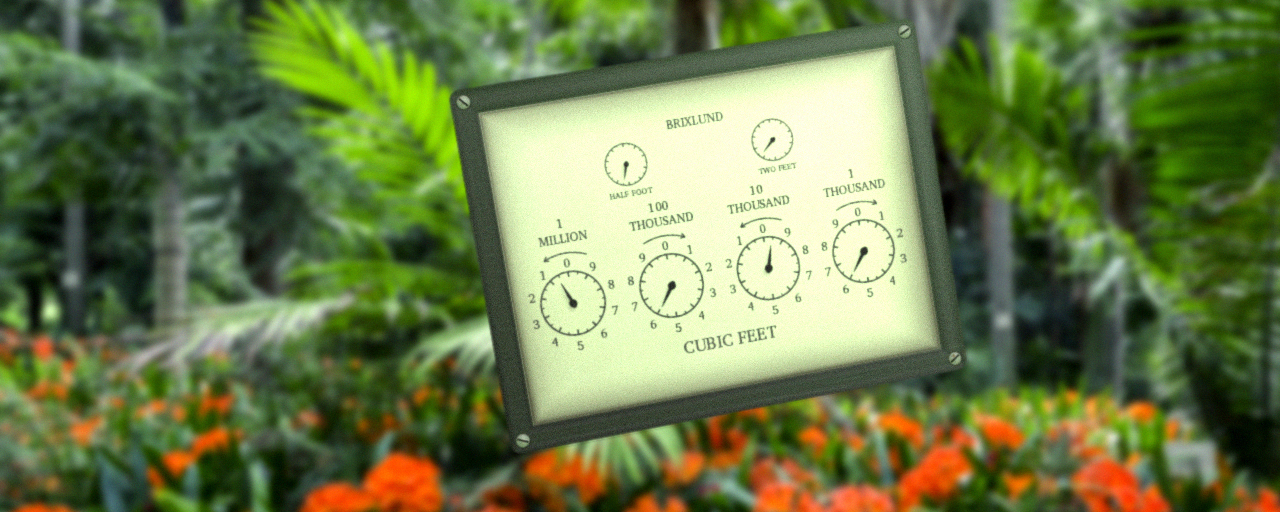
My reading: ft³ 59600
